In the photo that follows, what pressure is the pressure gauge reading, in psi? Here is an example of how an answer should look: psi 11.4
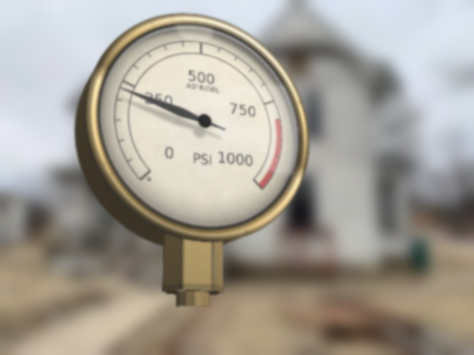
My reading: psi 225
